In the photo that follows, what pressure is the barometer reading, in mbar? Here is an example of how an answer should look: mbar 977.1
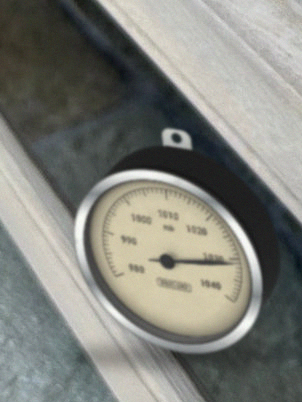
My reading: mbar 1030
